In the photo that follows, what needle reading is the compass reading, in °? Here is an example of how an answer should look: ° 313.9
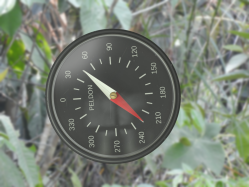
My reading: ° 225
